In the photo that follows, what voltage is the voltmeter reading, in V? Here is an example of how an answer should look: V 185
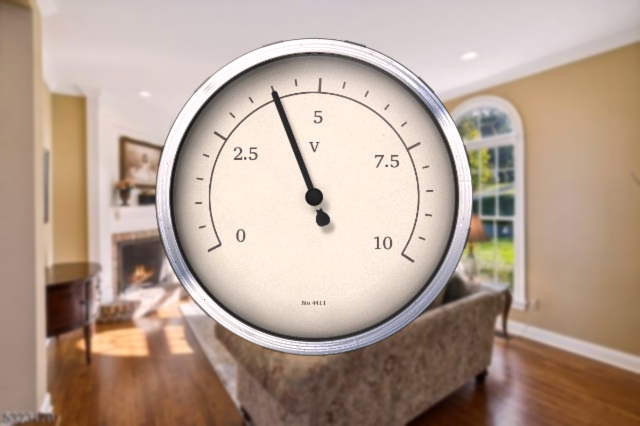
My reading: V 4
